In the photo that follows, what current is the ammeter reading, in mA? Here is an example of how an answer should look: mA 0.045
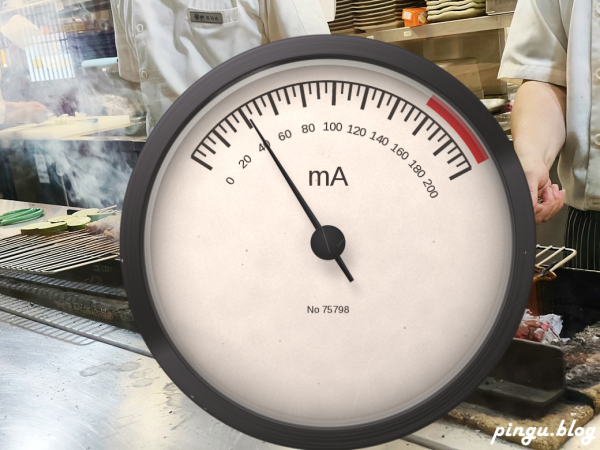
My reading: mA 42.5
